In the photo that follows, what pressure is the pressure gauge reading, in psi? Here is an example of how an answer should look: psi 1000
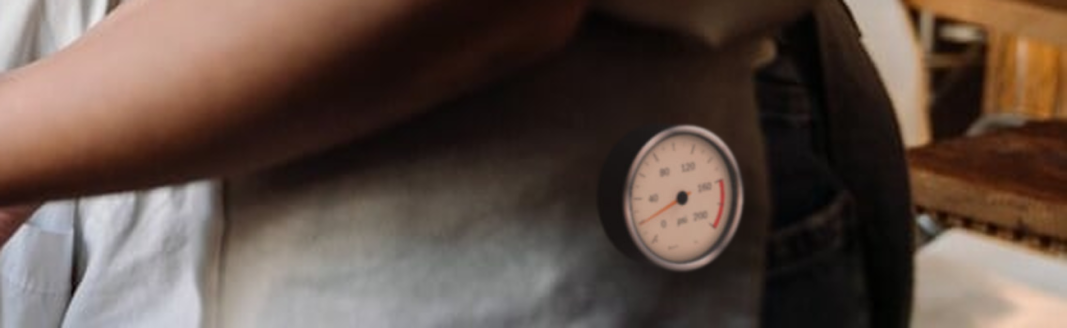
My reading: psi 20
